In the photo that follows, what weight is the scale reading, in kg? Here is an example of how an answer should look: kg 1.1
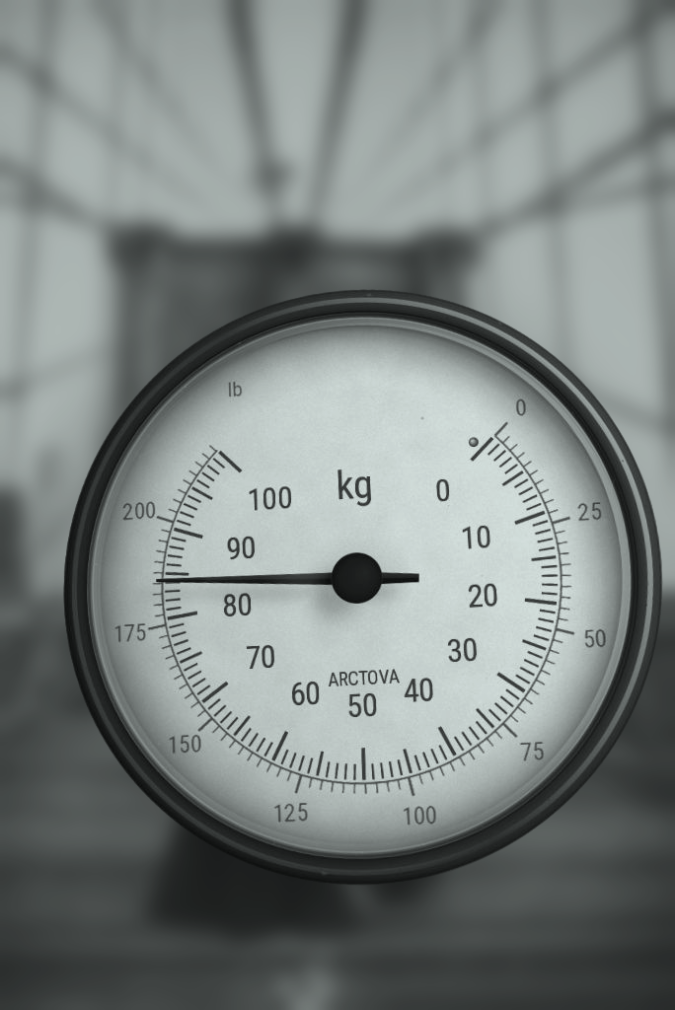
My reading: kg 84
